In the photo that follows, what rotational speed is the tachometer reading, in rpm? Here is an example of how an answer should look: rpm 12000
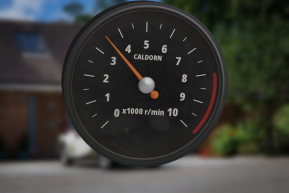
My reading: rpm 3500
